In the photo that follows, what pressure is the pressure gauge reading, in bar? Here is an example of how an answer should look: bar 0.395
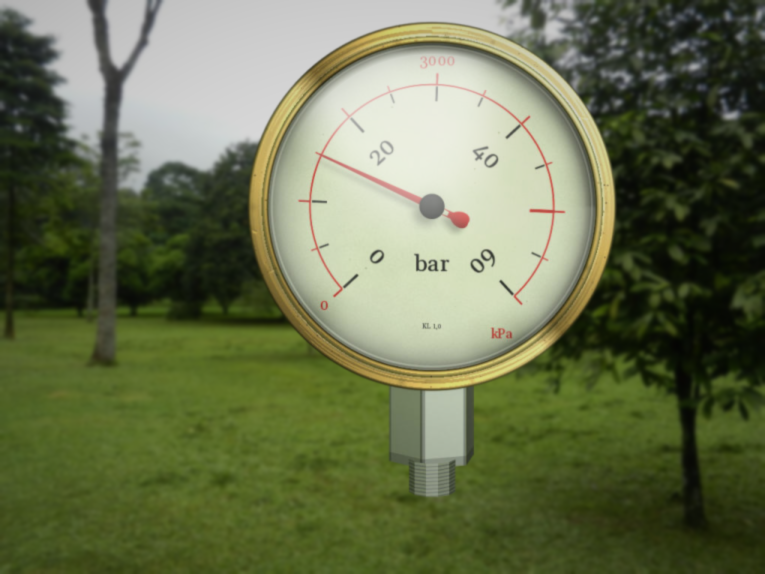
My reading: bar 15
